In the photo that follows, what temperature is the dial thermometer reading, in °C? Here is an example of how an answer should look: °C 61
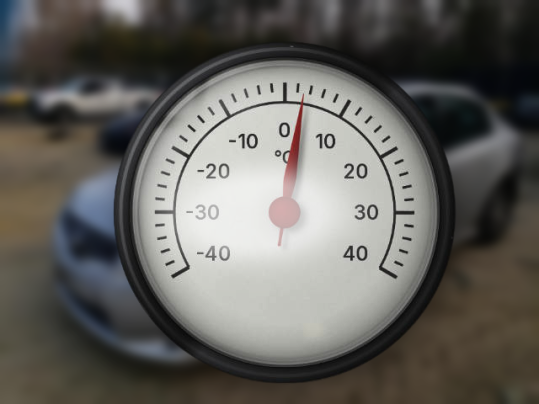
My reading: °C 3
